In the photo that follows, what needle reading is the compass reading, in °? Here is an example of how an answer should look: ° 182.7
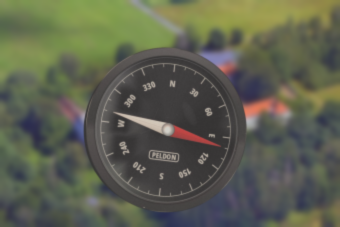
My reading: ° 100
